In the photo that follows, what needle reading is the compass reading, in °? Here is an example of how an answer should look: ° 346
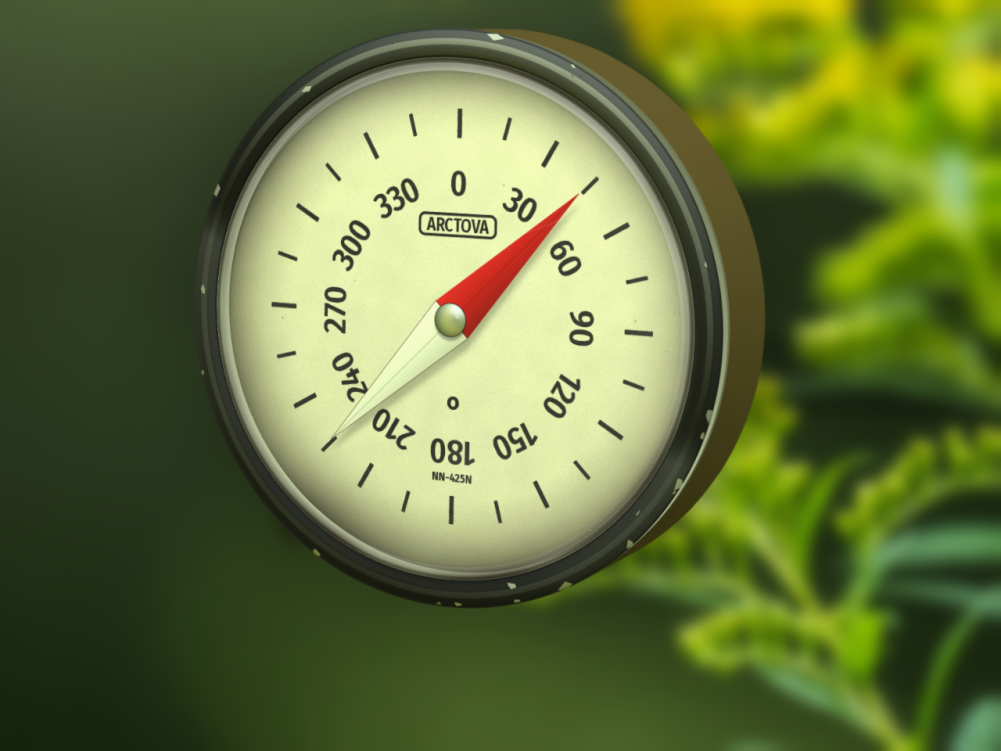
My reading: ° 45
